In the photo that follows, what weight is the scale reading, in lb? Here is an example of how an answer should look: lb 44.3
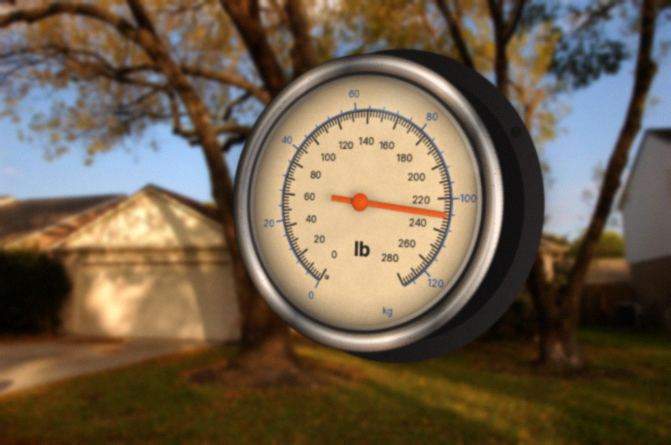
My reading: lb 230
